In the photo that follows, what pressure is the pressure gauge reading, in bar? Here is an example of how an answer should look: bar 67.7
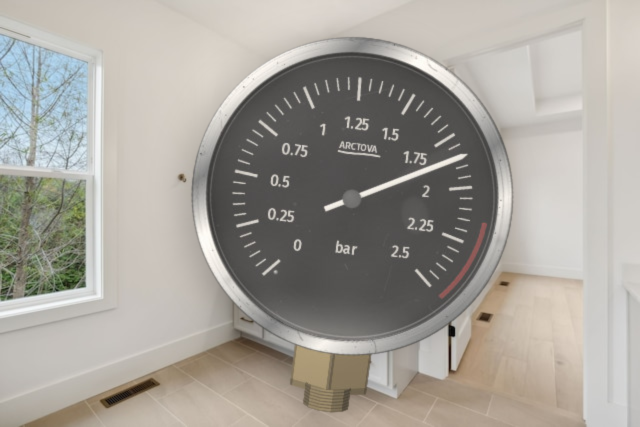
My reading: bar 1.85
